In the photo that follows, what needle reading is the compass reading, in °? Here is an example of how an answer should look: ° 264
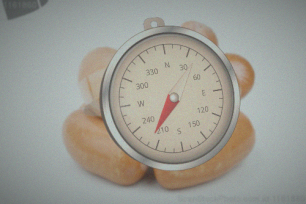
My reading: ° 220
